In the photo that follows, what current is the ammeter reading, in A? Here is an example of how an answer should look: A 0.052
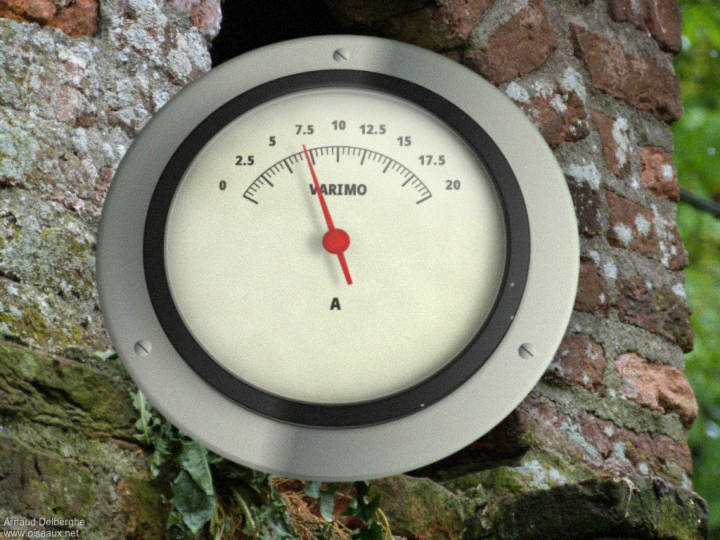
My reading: A 7
